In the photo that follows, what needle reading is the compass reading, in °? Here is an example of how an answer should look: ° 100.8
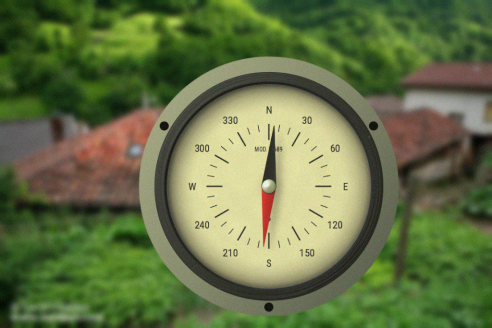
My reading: ° 185
